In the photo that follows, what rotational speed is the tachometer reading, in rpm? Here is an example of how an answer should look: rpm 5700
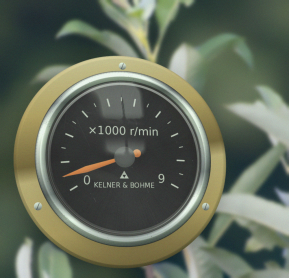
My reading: rpm 500
